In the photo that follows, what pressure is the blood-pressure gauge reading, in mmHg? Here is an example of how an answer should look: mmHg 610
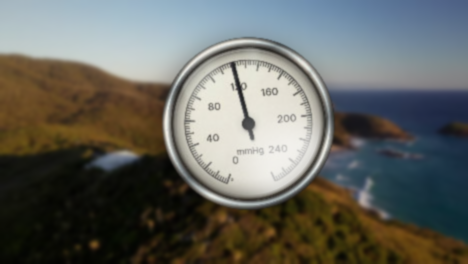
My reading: mmHg 120
